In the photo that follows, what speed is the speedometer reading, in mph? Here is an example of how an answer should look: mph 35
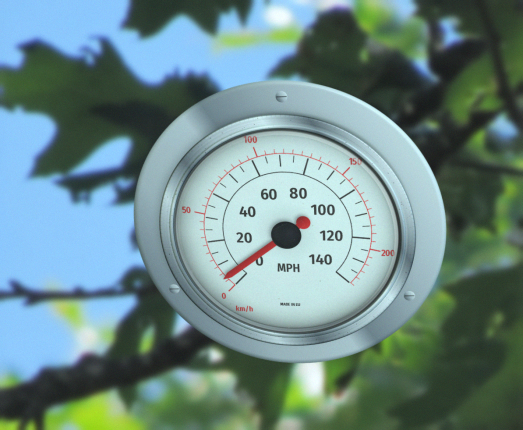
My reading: mph 5
